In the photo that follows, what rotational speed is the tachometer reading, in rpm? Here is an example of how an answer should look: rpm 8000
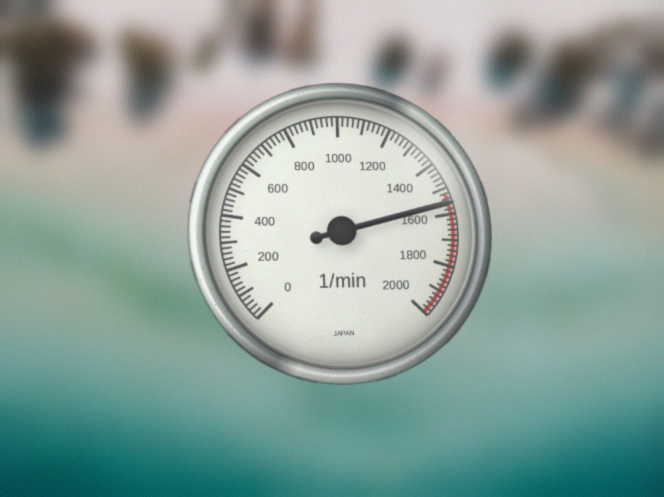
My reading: rpm 1560
